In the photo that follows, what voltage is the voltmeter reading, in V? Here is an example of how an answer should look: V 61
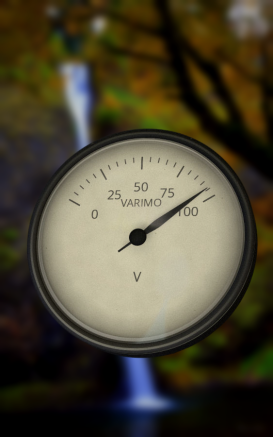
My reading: V 95
